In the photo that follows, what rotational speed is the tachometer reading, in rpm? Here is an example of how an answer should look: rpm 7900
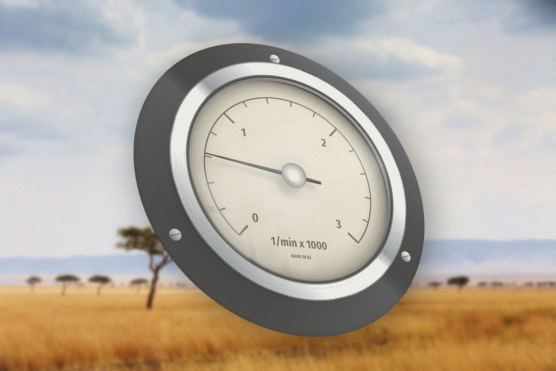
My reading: rpm 600
